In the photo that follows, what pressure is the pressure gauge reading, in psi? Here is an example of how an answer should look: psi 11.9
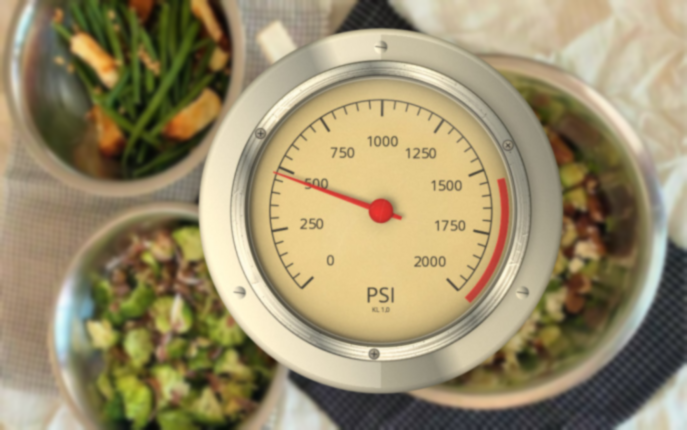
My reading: psi 475
